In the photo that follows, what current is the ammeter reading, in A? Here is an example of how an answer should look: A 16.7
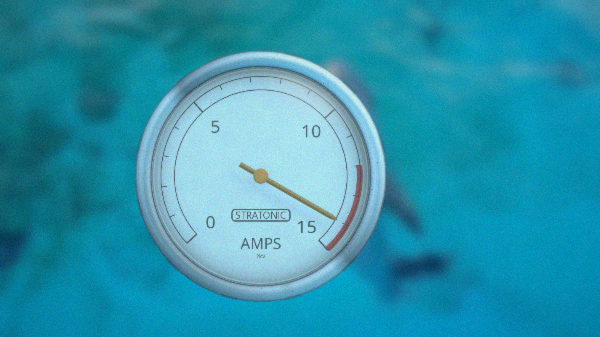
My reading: A 14
